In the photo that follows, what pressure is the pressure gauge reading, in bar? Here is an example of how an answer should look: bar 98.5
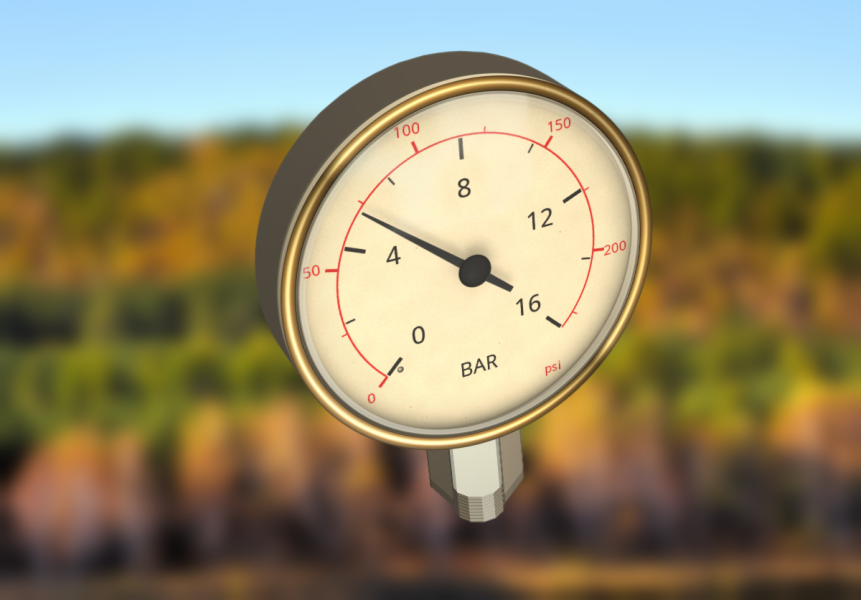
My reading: bar 5
